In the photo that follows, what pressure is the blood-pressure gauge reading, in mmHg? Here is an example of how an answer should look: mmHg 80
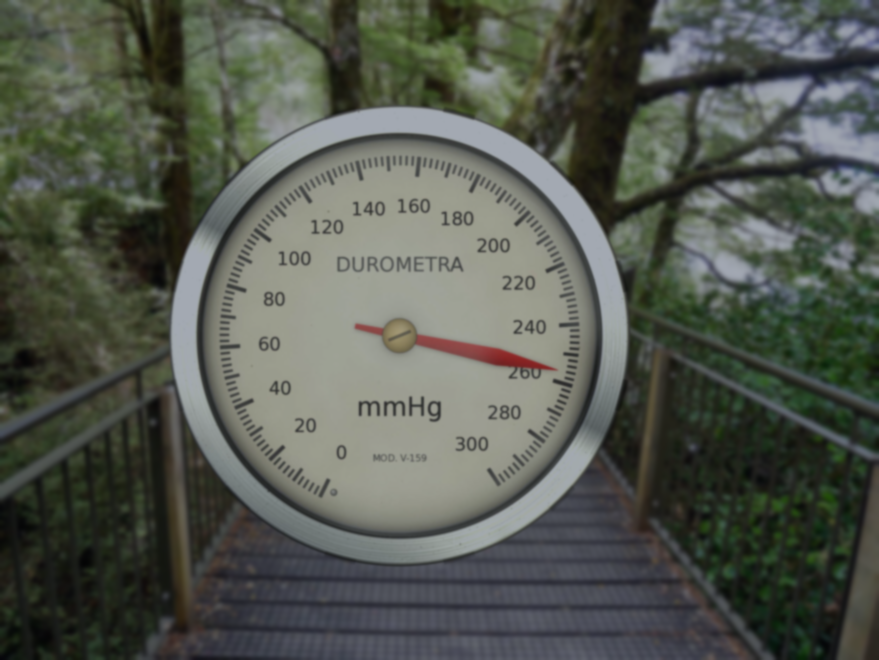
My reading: mmHg 256
